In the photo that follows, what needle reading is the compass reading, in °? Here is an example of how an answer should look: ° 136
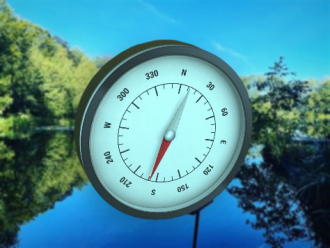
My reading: ° 190
